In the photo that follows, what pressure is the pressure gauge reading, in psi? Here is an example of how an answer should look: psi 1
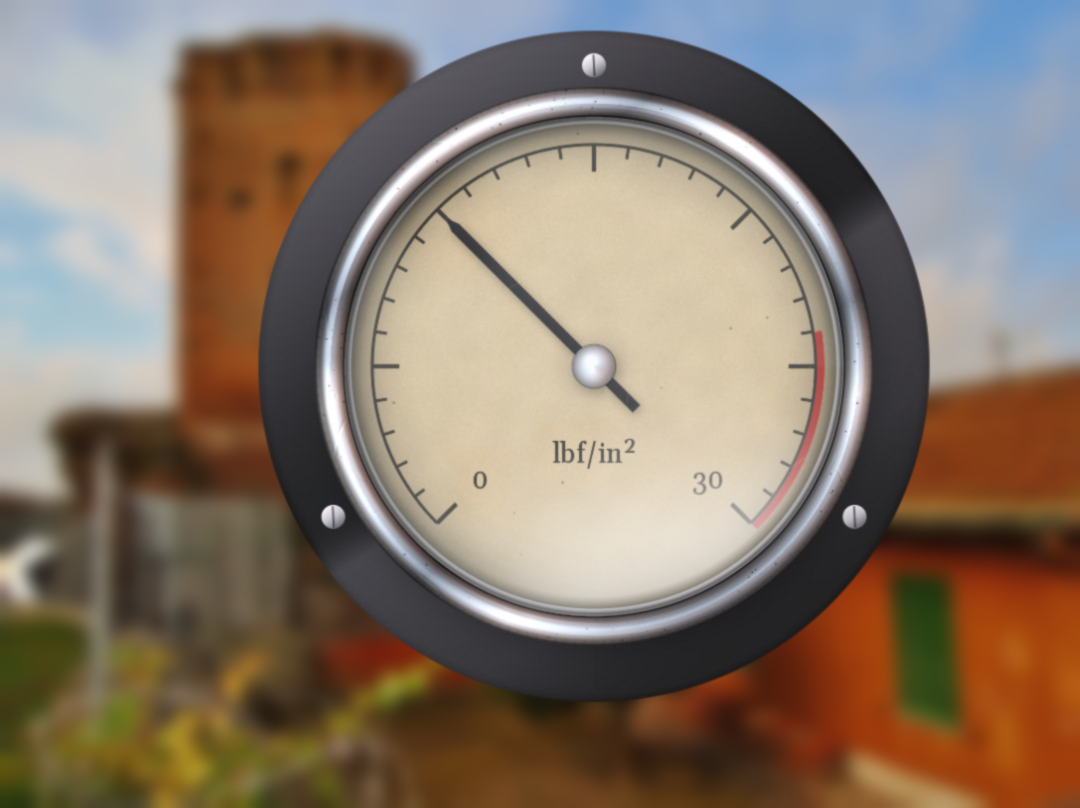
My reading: psi 10
